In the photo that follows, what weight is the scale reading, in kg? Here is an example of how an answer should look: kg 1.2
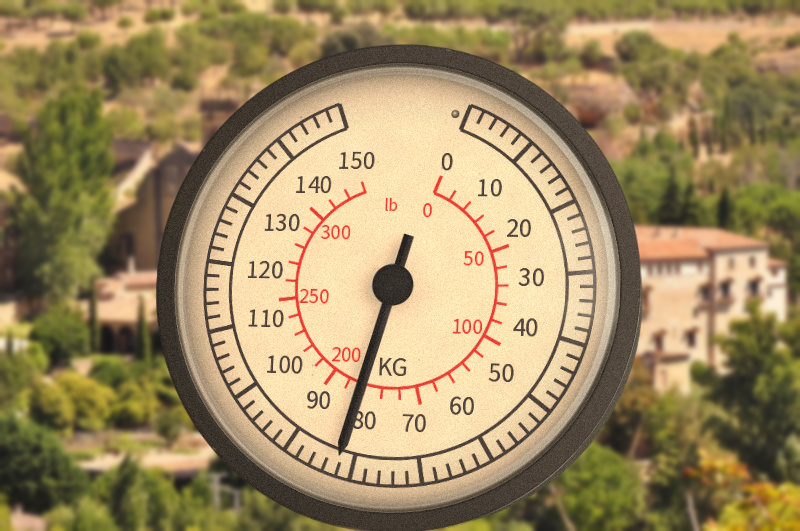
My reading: kg 82
